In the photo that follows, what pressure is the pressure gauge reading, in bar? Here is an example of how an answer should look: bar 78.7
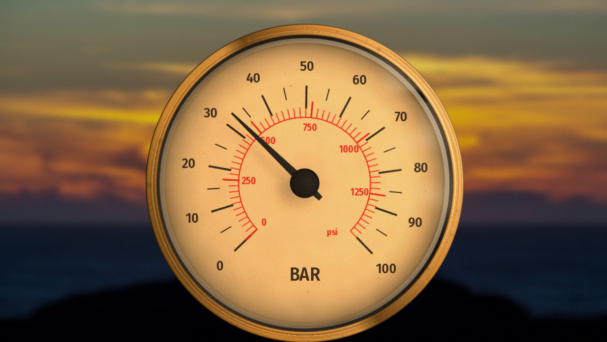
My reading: bar 32.5
